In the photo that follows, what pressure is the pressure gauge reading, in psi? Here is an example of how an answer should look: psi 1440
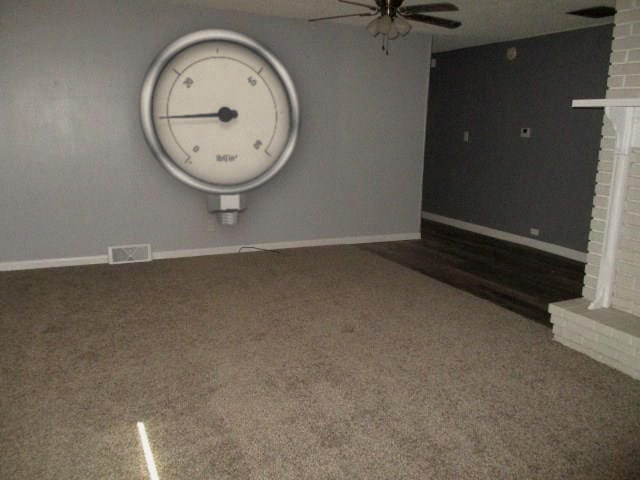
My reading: psi 10
